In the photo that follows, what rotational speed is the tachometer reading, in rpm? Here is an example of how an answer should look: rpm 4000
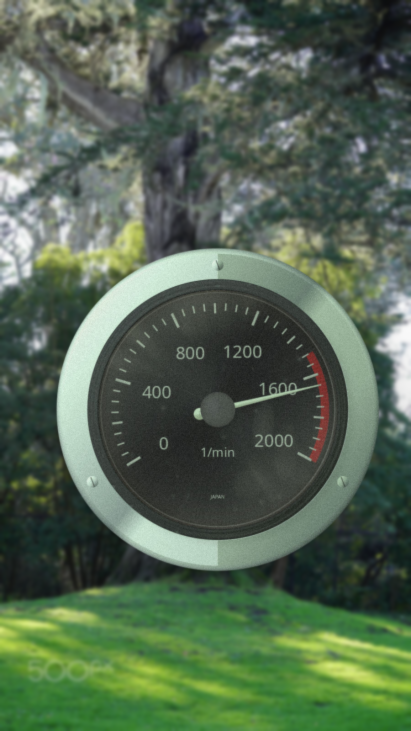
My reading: rpm 1650
